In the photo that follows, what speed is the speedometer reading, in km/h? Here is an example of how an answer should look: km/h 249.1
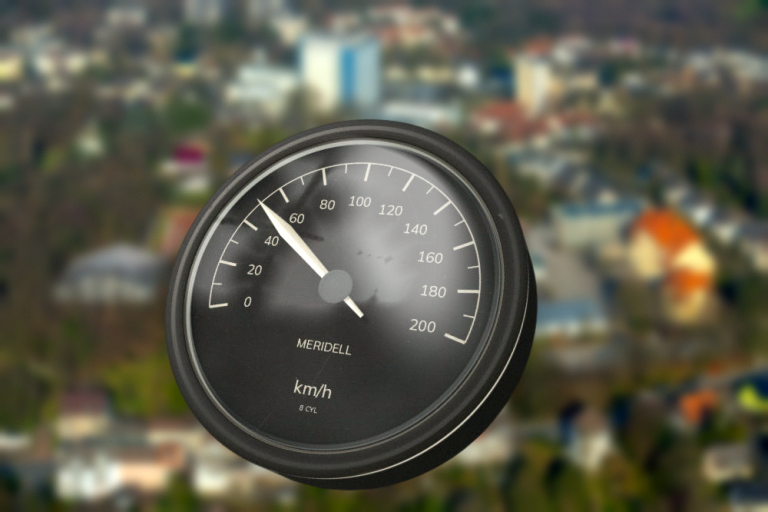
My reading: km/h 50
